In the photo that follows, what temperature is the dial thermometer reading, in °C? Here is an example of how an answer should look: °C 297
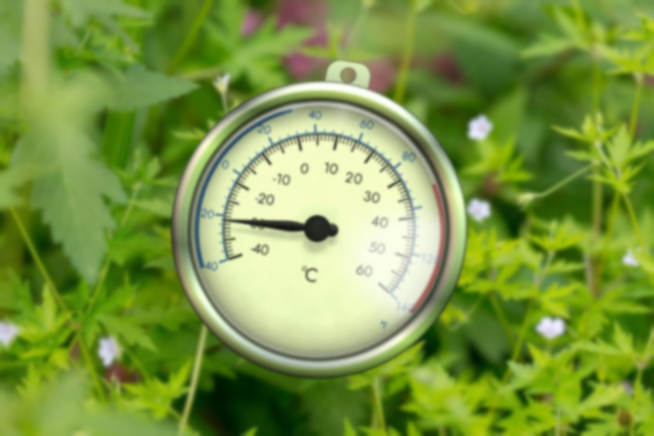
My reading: °C -30
